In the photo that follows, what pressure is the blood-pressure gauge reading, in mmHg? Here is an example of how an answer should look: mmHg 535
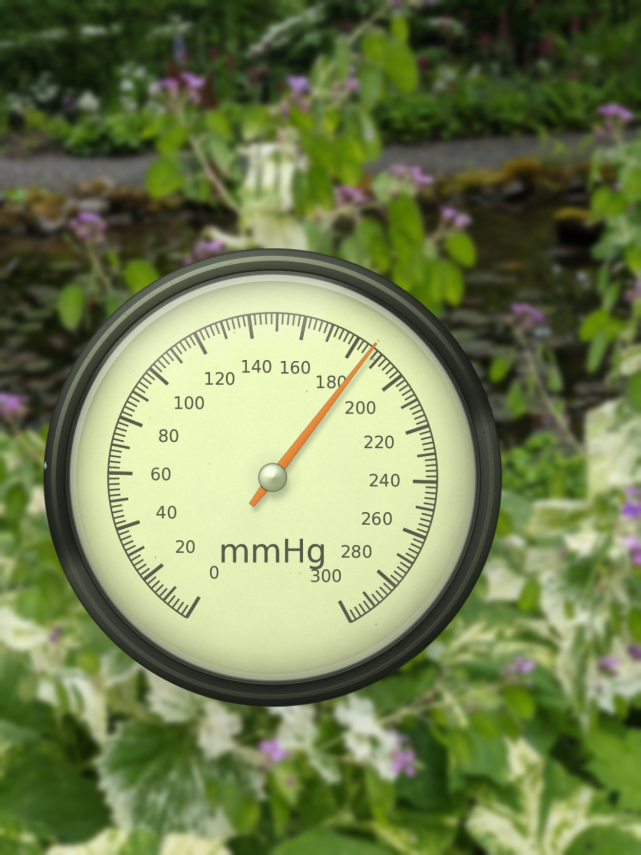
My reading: mmHg 186
